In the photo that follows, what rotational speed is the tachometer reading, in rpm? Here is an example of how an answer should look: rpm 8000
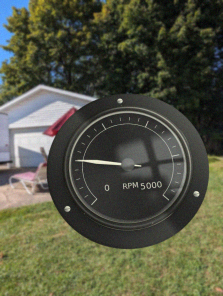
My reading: rpm 1000
